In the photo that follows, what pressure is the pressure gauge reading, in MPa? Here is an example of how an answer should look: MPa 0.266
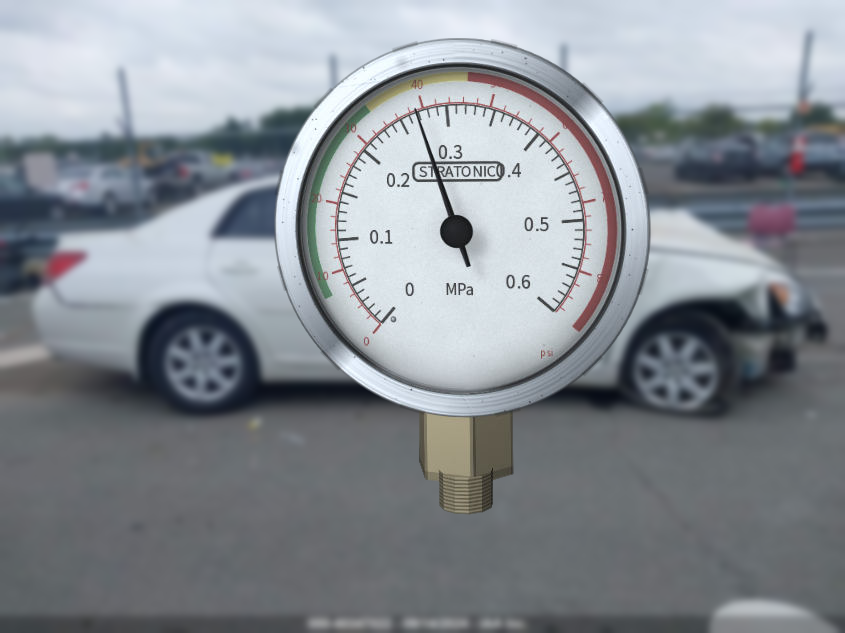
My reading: MPa 0.27
